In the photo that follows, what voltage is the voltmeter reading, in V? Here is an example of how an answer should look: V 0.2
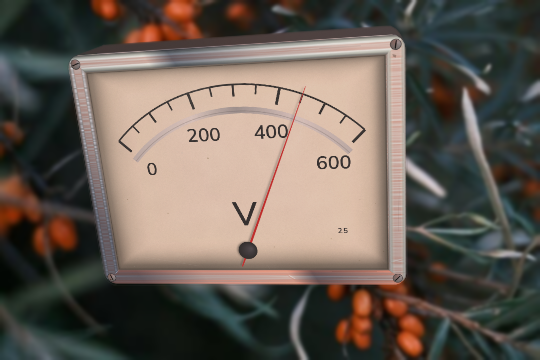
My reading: V 450
